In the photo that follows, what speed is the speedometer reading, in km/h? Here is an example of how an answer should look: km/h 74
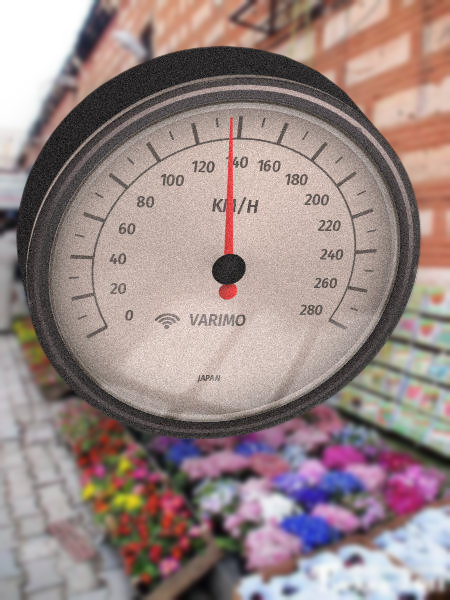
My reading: km/h 135
